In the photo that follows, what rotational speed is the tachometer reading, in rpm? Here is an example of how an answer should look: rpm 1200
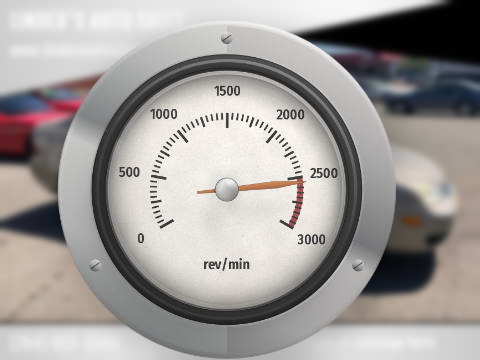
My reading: rpm 2550
